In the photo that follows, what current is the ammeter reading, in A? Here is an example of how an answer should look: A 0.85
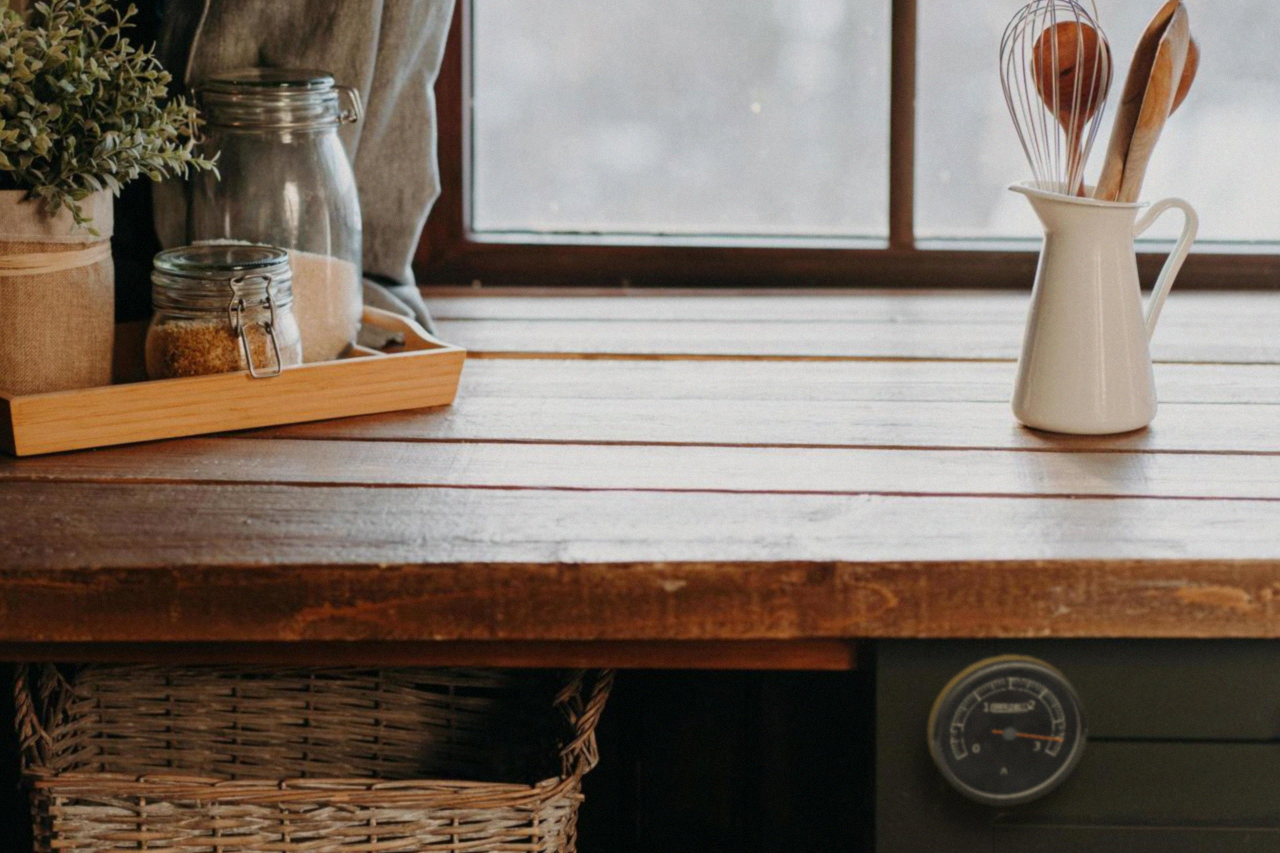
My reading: A 2.75
